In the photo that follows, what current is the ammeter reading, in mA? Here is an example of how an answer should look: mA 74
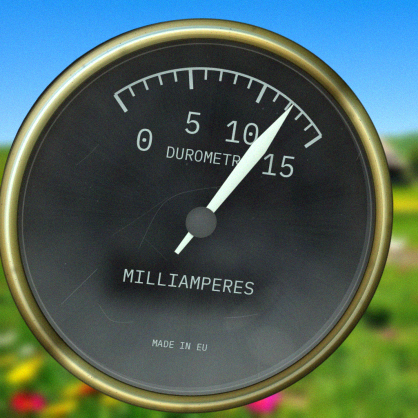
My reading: mA 12
